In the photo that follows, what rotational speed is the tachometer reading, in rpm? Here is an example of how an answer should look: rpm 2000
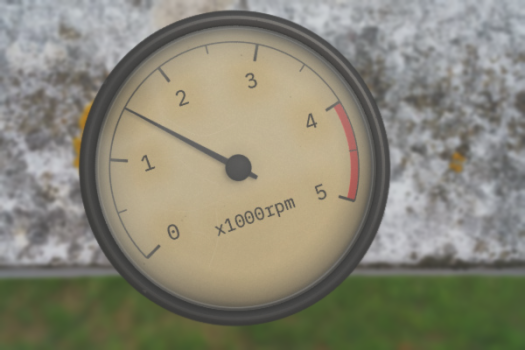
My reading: rpm 1500
